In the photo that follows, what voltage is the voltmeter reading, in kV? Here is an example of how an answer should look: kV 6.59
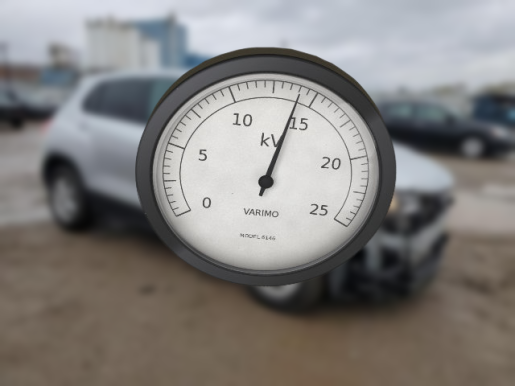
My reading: kV 14
